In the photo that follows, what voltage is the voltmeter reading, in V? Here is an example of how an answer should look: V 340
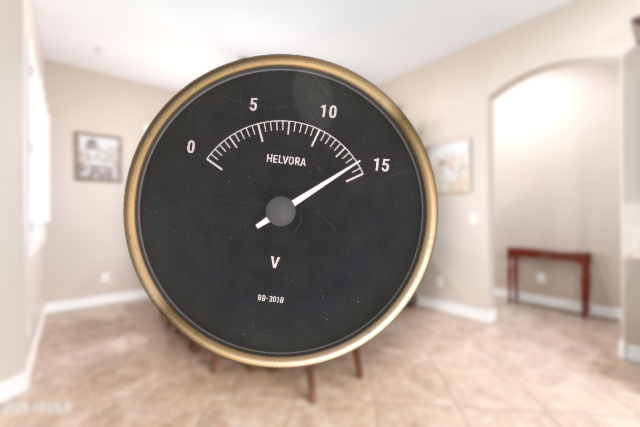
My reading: V 14
